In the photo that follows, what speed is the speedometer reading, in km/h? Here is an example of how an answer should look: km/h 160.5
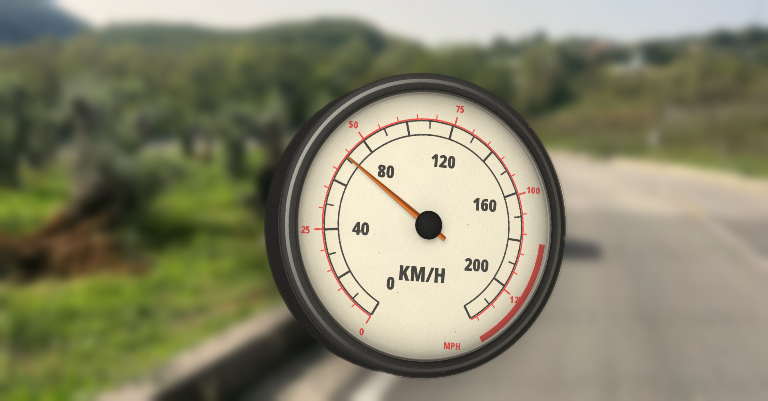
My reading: km/h 70
